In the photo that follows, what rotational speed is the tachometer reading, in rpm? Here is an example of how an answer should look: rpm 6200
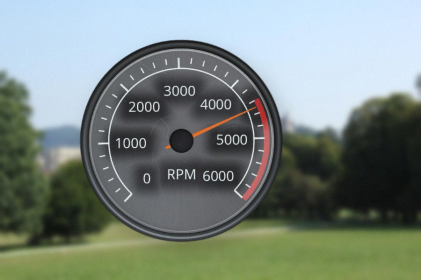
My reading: rpm 4500
